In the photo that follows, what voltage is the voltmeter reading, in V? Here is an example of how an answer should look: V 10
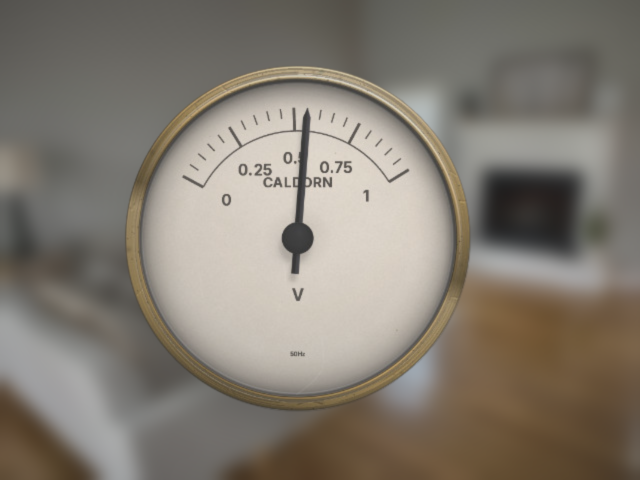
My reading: V 0.55
